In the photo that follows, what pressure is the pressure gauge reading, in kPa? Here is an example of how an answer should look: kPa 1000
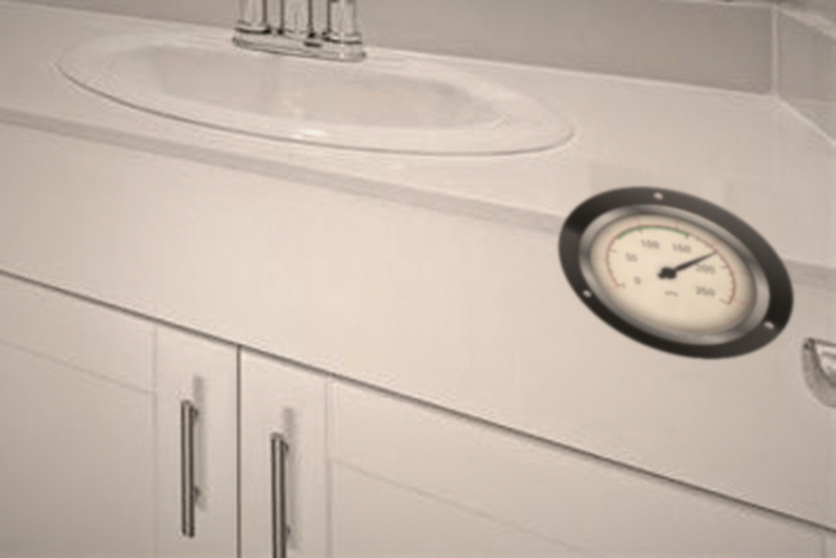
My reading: kPa 180
